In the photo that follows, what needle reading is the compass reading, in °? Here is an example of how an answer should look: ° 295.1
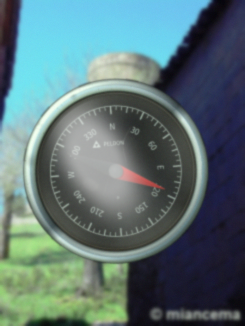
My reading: ° 115
